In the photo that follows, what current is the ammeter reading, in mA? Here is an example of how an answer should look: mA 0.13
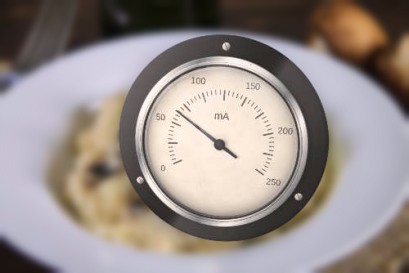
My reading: mA 65
